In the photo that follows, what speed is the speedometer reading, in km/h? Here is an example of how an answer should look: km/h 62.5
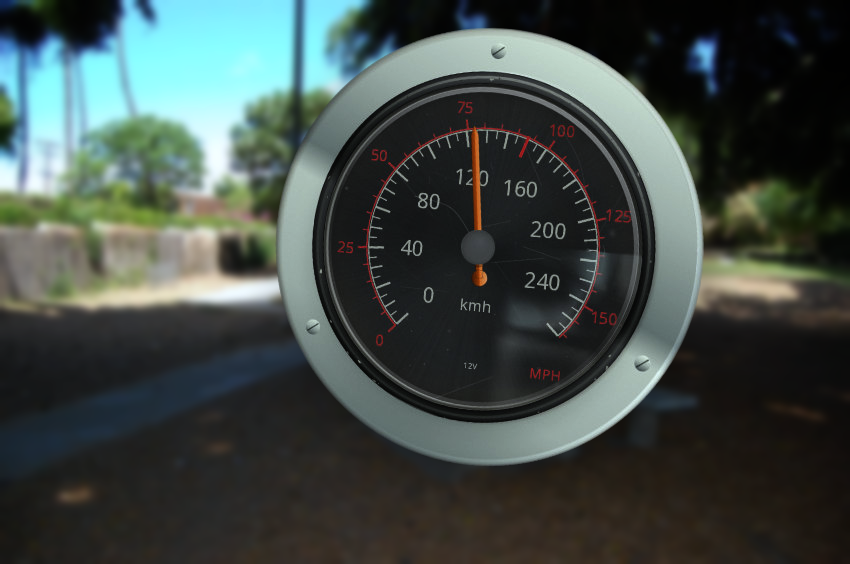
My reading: km/h 125
